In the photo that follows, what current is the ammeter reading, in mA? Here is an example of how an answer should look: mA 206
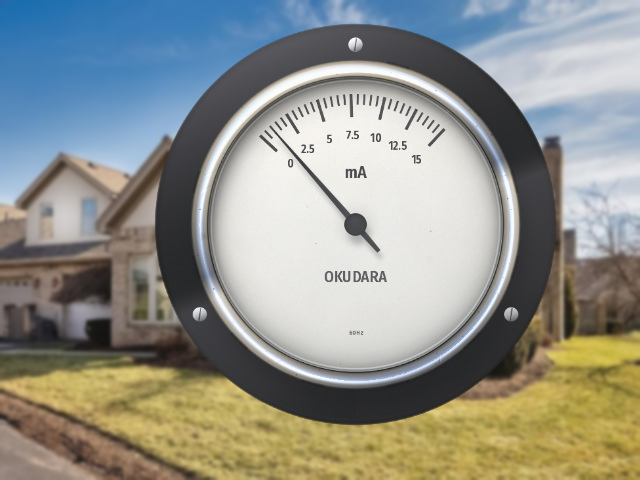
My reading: mA 1
